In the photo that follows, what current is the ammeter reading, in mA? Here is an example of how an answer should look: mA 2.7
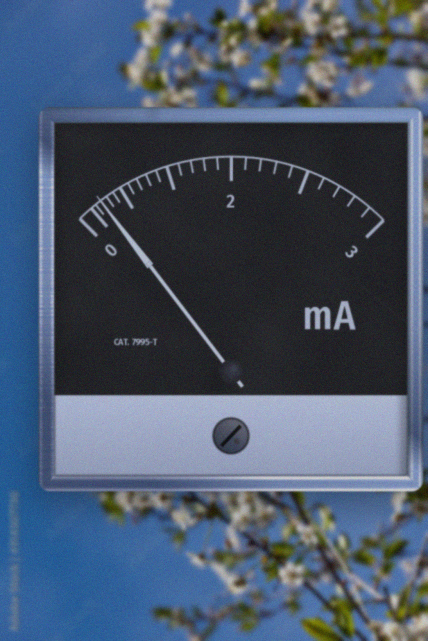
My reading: mA 0.7
